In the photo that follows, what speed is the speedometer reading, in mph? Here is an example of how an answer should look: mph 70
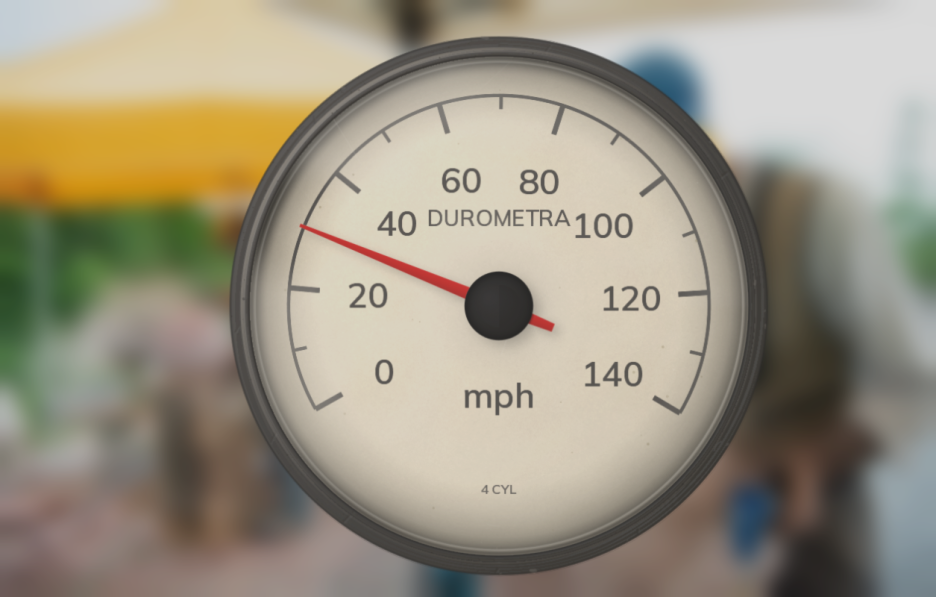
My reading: mph 30
